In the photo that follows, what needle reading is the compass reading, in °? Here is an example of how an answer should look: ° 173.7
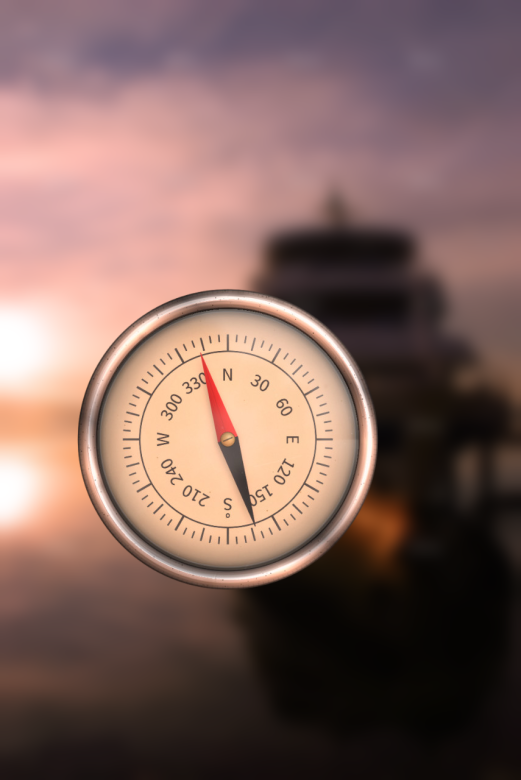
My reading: ° 342.5
